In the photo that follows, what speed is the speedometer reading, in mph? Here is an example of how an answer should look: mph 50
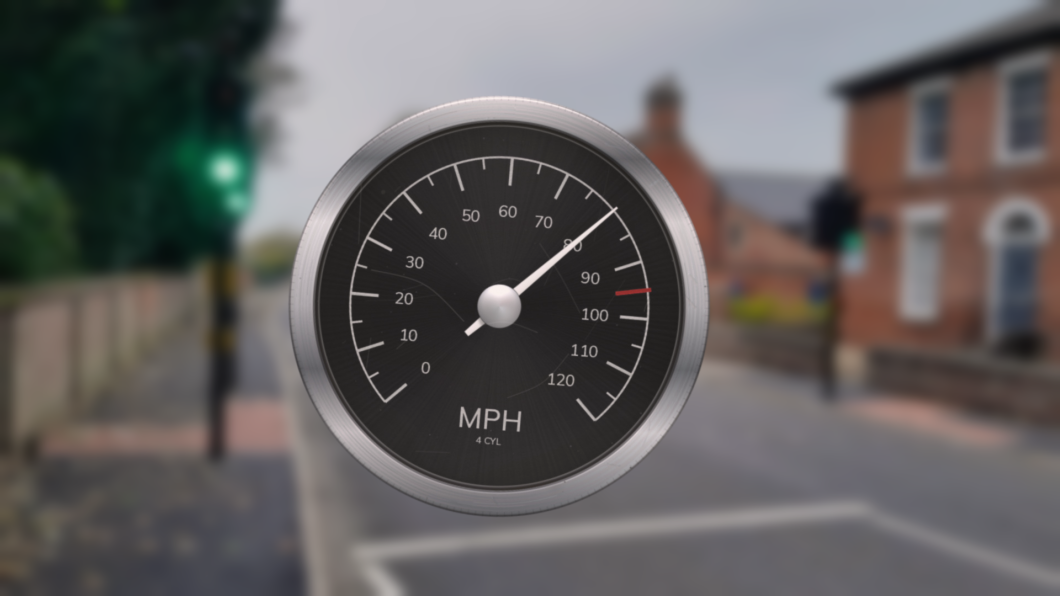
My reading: mph 80
